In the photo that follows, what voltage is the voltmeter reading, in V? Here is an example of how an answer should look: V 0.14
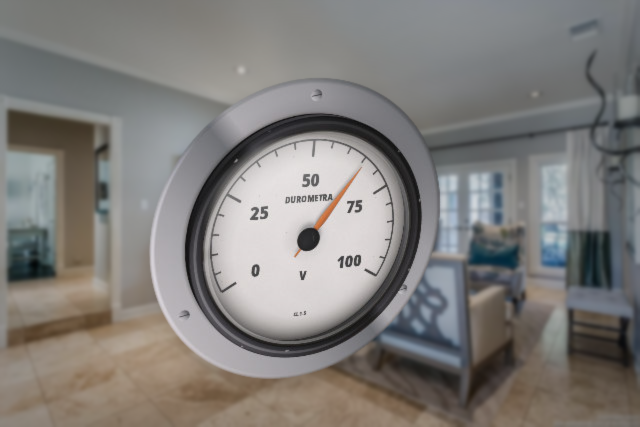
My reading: V 65
